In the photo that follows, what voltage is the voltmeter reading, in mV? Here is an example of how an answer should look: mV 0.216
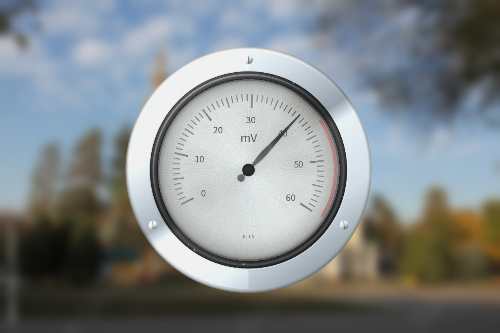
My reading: mV 40
